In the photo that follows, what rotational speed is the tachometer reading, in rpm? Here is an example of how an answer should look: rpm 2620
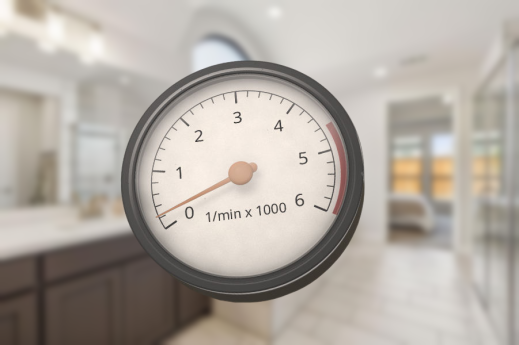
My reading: rpm 200
